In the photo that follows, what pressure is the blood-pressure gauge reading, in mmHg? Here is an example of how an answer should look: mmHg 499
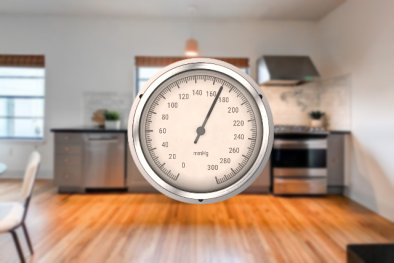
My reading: mmHg 170
